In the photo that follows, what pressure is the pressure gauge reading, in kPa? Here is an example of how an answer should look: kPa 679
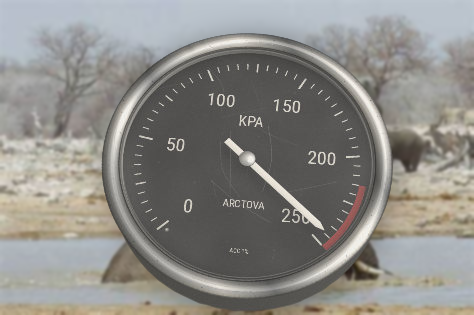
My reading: kPa 245
